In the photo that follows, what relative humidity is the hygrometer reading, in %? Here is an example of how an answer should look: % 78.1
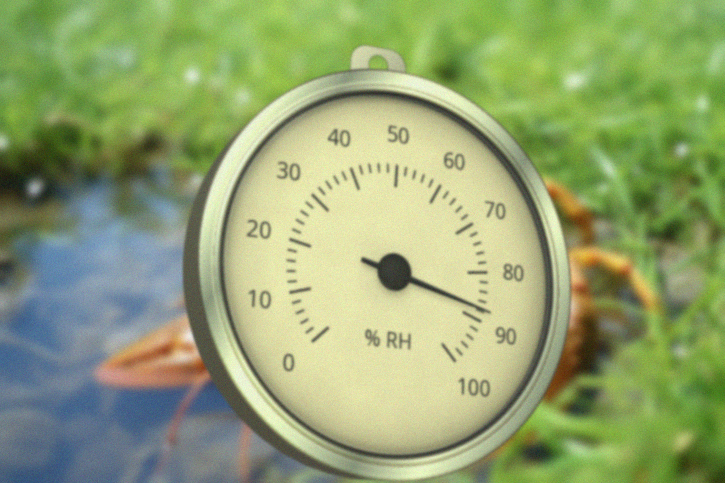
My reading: % 88
